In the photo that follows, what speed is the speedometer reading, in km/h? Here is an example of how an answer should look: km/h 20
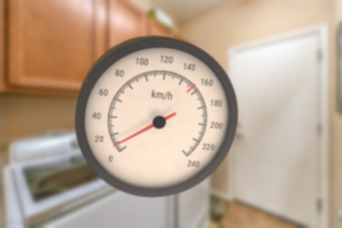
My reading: km/h 10
